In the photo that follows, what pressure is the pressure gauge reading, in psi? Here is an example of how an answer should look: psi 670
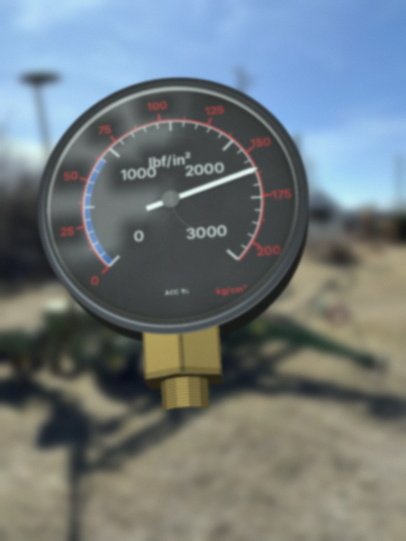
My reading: psi 2300
